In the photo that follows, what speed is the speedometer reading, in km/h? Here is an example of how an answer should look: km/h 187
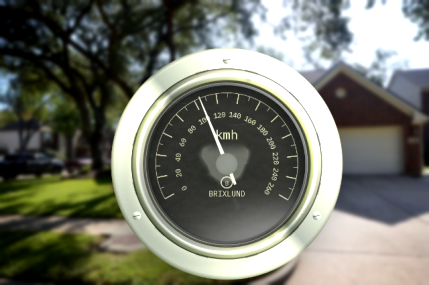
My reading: km/h 105
